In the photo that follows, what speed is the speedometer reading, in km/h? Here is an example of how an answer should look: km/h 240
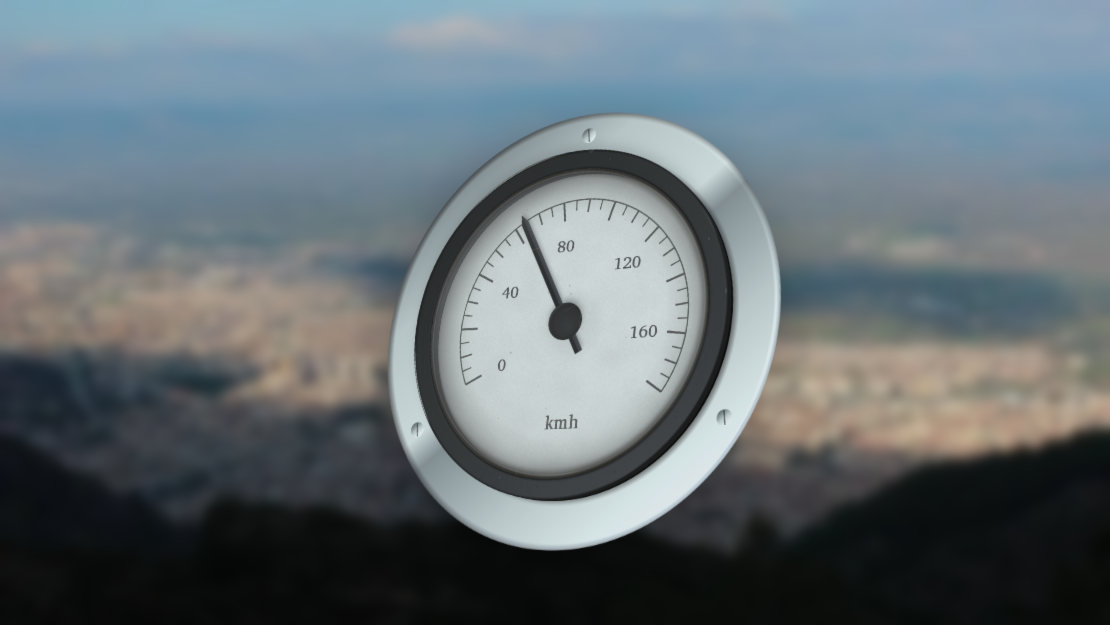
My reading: km/h 65
